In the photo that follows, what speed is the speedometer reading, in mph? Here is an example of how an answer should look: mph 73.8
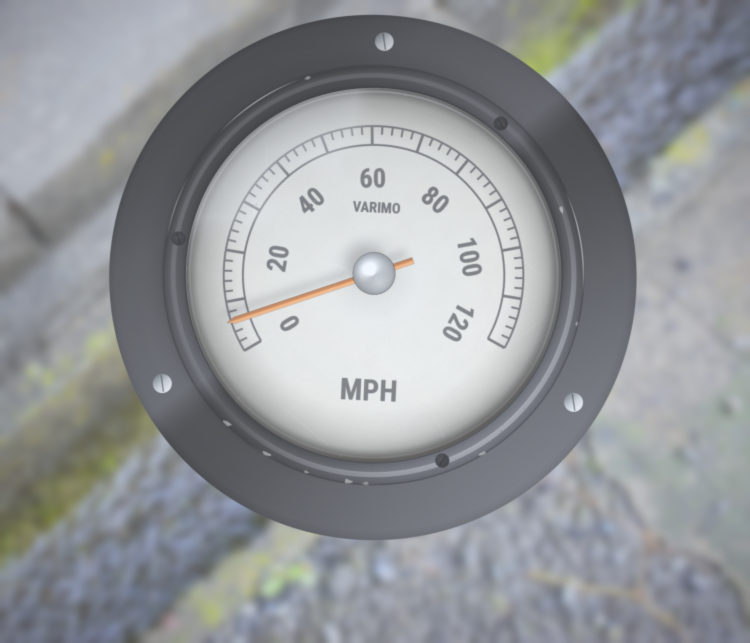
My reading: mph 6
